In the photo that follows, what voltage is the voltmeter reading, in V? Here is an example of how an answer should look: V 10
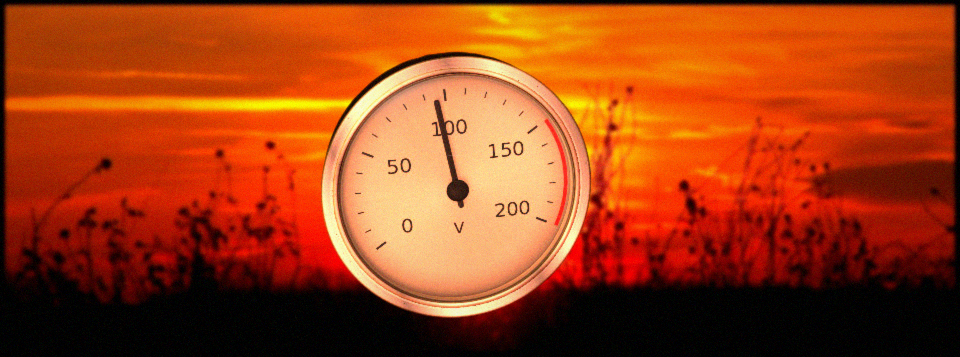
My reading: V 95
